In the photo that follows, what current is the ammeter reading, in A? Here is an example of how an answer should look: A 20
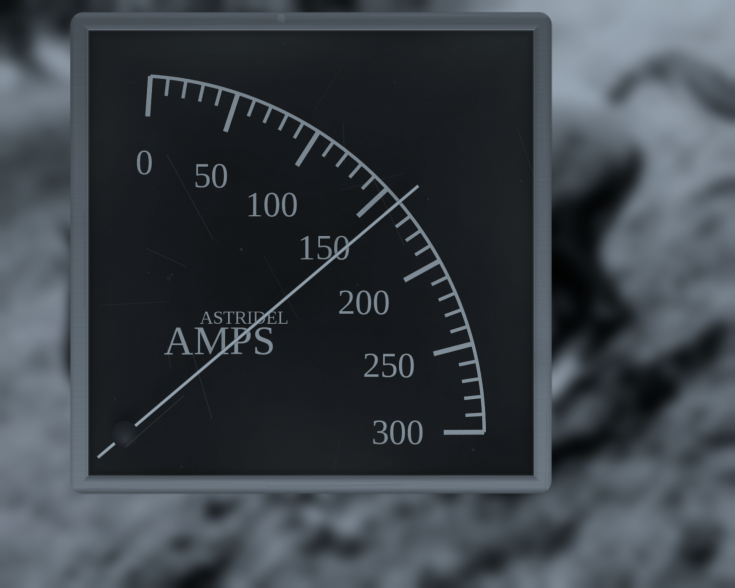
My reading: A 160
